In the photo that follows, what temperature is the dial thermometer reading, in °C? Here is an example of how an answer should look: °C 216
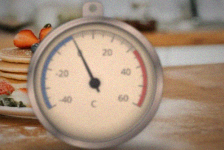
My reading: °C 0
